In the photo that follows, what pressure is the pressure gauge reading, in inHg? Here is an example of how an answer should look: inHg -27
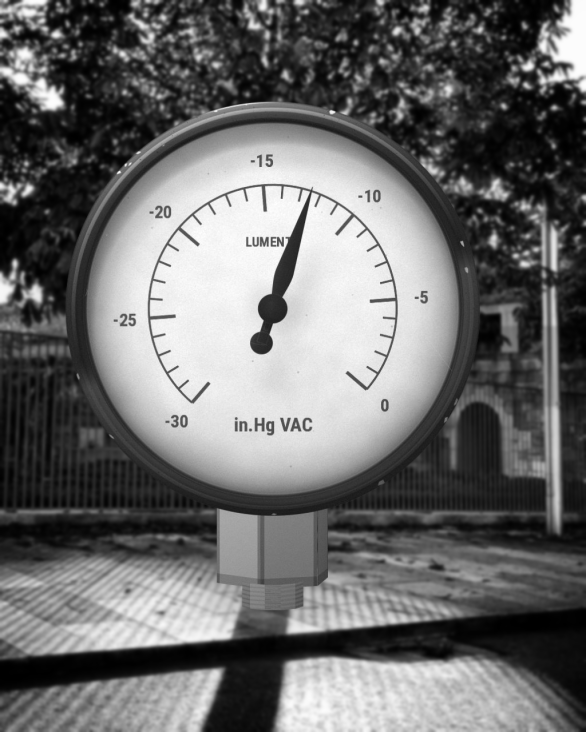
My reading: inHg -12.5
